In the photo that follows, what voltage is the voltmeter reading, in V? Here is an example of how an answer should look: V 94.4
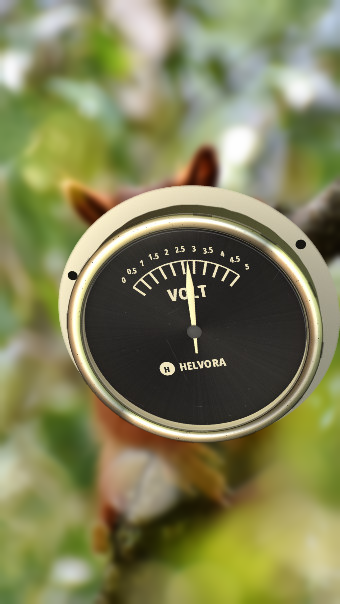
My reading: V 2.75
